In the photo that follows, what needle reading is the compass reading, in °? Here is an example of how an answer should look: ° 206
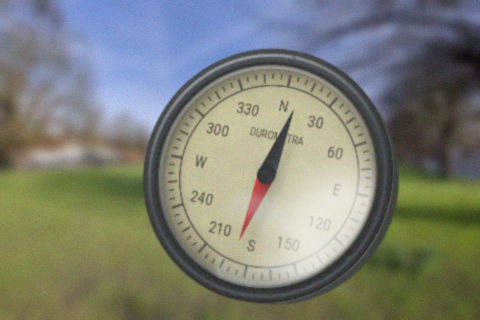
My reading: ° 190
